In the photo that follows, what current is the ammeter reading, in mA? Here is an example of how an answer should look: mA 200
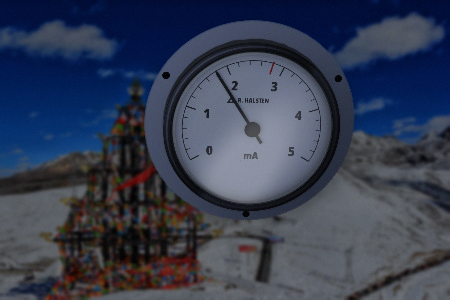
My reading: mA 1.8
